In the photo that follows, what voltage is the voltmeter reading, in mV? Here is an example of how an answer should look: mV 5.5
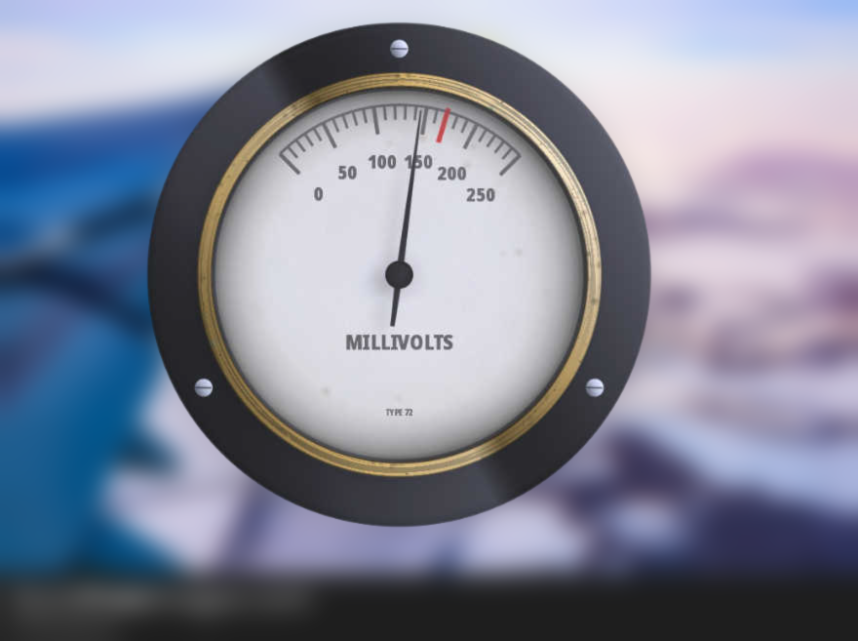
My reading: mV 145
